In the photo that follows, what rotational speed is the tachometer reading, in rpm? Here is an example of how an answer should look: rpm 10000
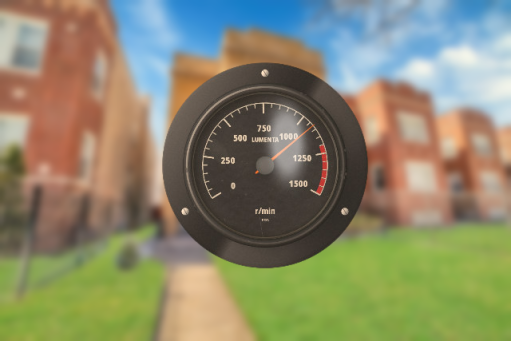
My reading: rpm 1075
